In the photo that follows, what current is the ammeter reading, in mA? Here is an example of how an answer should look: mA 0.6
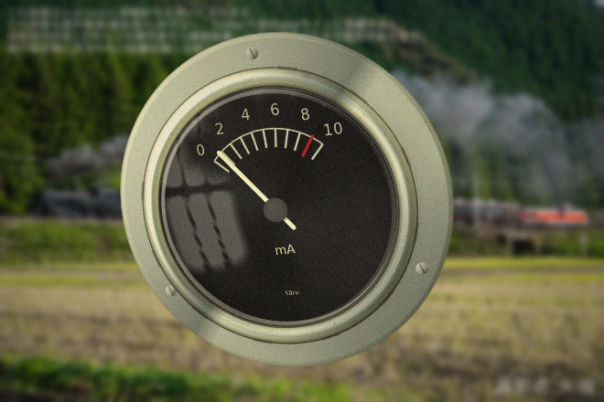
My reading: mA 1
